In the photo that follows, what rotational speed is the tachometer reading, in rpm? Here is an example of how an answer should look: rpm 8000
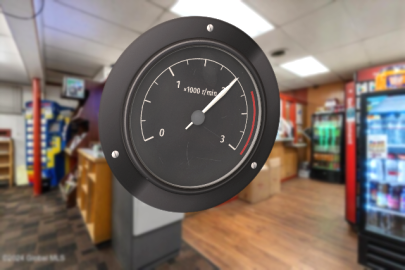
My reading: rpm 2000
